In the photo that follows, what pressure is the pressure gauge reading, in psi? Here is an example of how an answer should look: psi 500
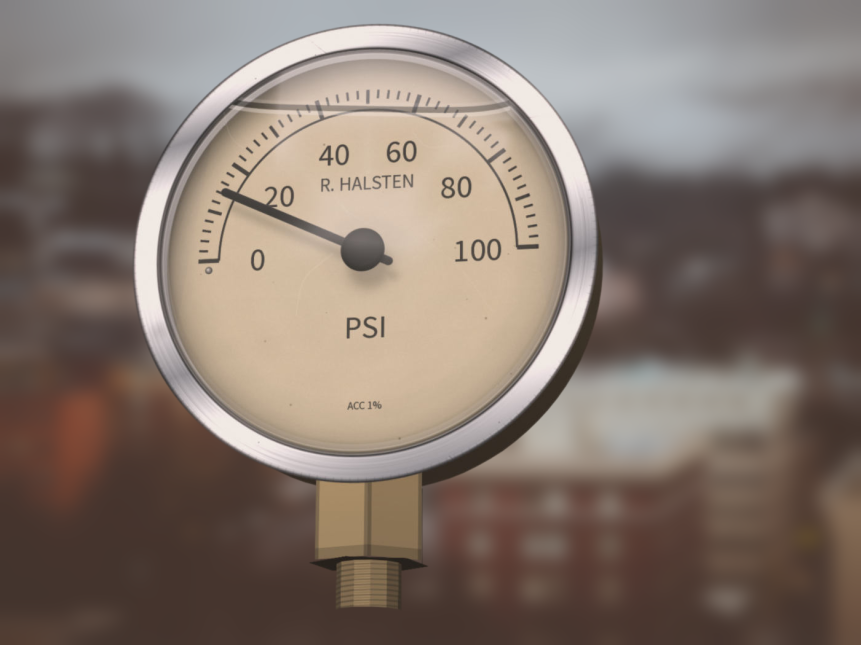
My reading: psi 14
